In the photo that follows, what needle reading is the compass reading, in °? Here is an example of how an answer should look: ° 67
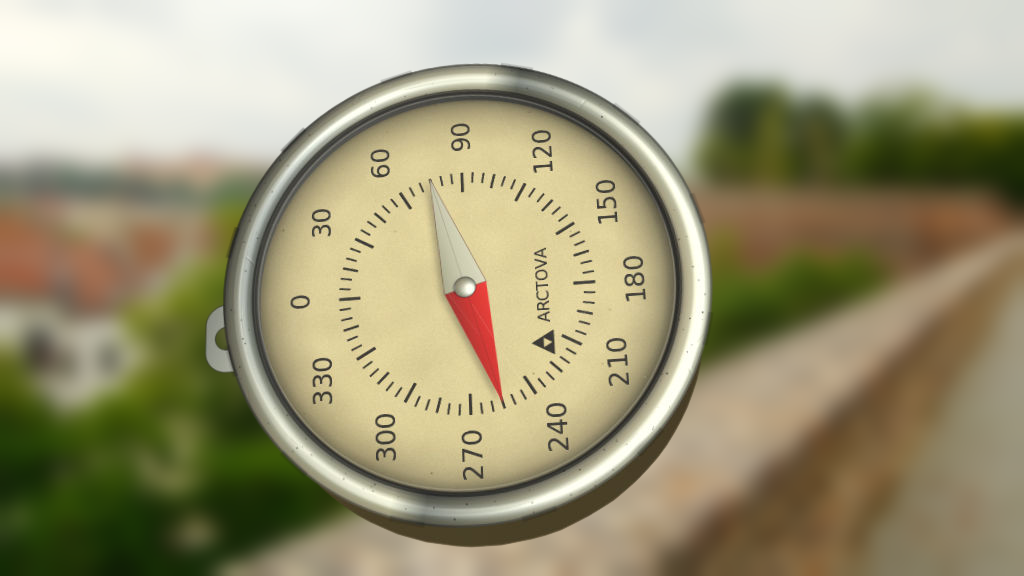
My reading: ° 255
